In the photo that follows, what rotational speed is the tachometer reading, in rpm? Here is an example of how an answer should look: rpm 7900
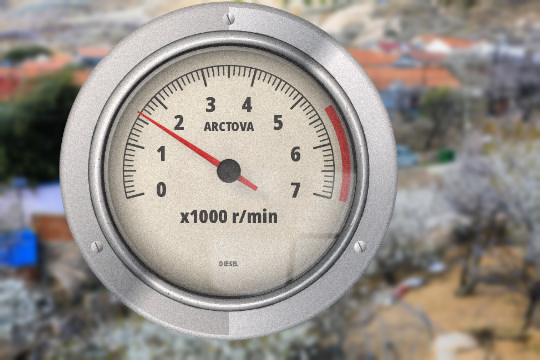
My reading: rpm 1600
